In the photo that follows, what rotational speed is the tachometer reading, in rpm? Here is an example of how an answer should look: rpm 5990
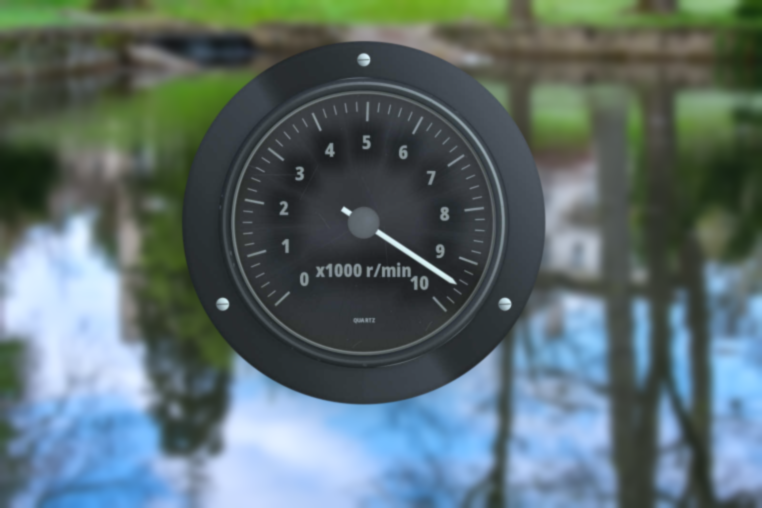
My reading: rpm 9500
